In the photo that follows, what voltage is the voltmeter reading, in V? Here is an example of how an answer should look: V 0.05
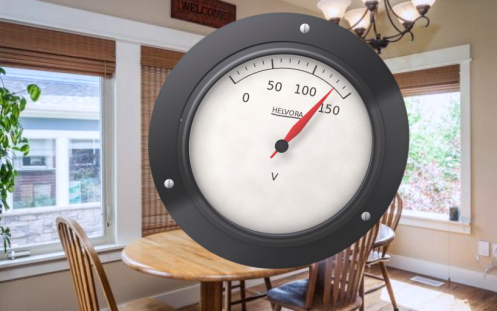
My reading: V 130
